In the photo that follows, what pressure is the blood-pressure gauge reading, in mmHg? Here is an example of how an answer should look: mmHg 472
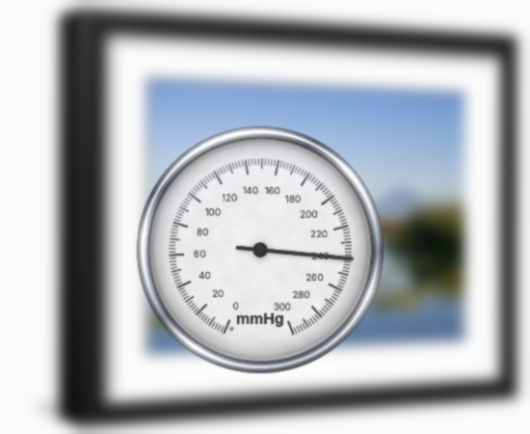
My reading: mmHg 240
